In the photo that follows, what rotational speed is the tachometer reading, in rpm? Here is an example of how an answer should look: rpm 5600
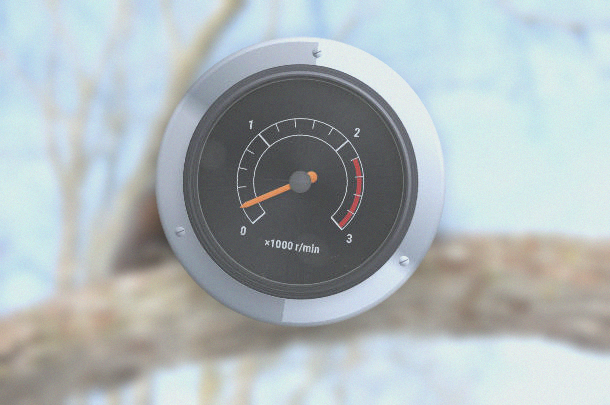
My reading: rpm 200
